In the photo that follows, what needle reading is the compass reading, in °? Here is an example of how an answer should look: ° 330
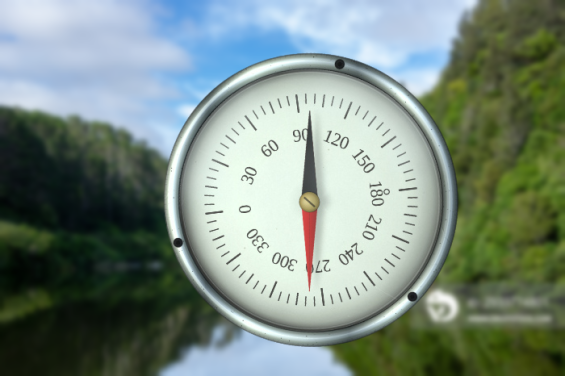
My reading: ° 277.5
